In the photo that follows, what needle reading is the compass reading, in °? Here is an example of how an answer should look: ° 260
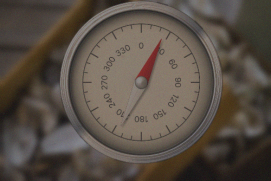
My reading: ° 25
